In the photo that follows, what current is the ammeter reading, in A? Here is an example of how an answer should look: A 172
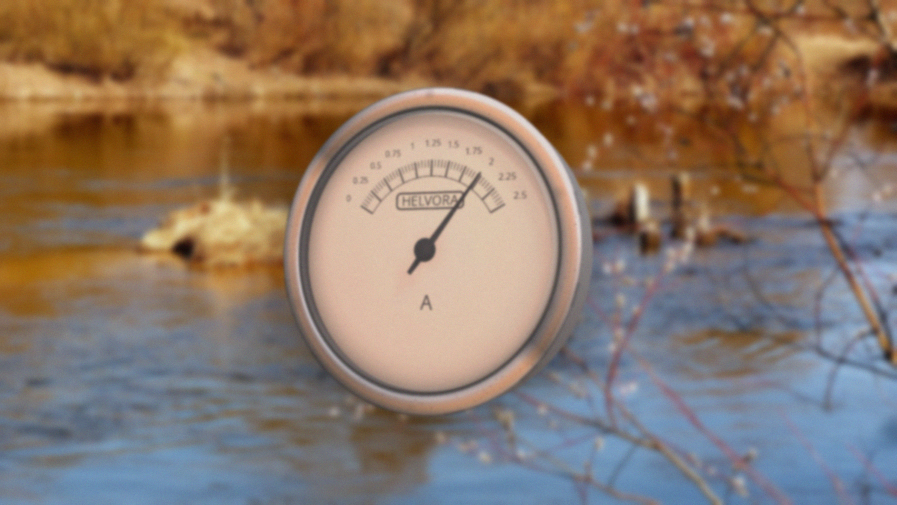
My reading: A 2
